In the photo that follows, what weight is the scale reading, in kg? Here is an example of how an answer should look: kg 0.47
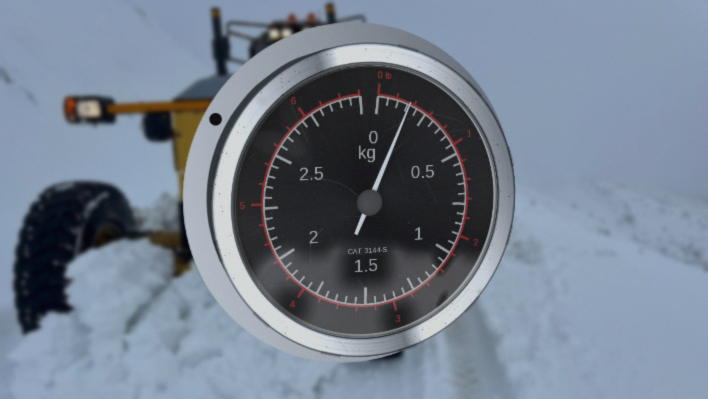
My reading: kg 0.15
